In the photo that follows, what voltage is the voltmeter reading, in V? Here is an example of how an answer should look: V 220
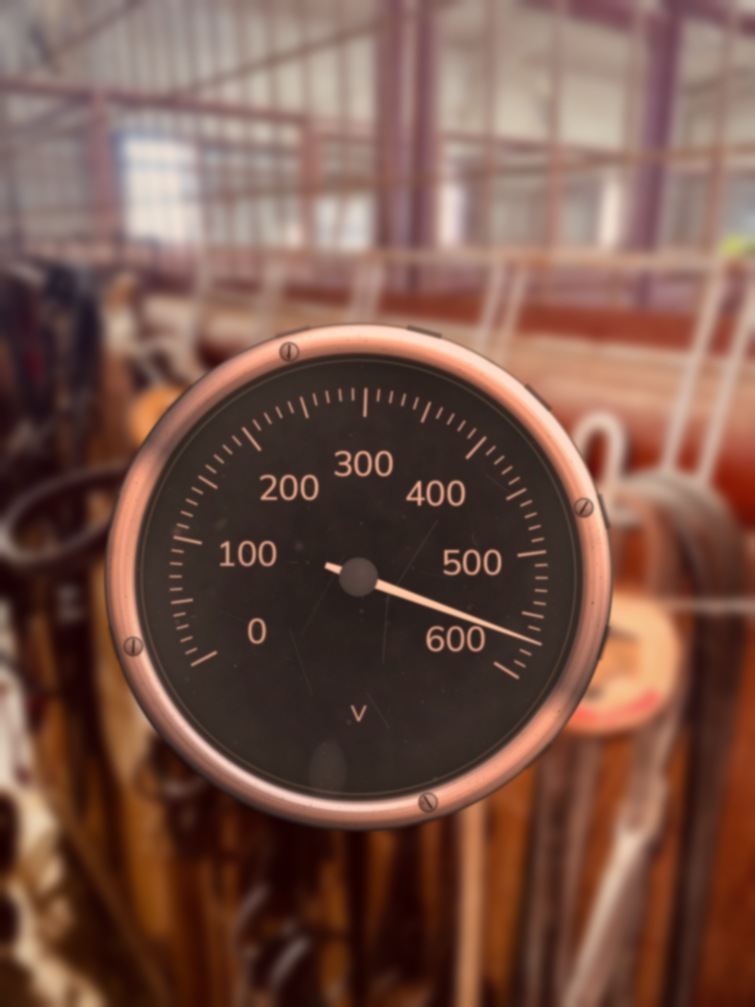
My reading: V 570
